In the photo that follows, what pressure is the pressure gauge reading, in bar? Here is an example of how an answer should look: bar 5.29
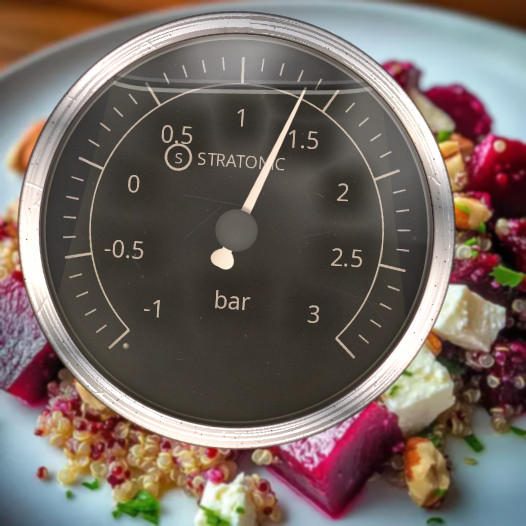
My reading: bar 1.35
